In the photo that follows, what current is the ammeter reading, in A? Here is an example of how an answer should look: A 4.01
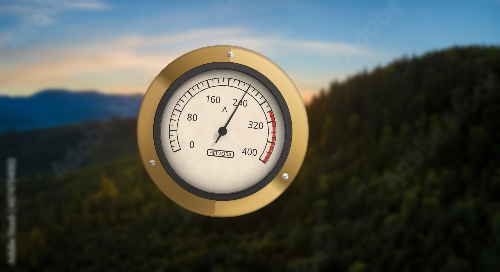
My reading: A 240
